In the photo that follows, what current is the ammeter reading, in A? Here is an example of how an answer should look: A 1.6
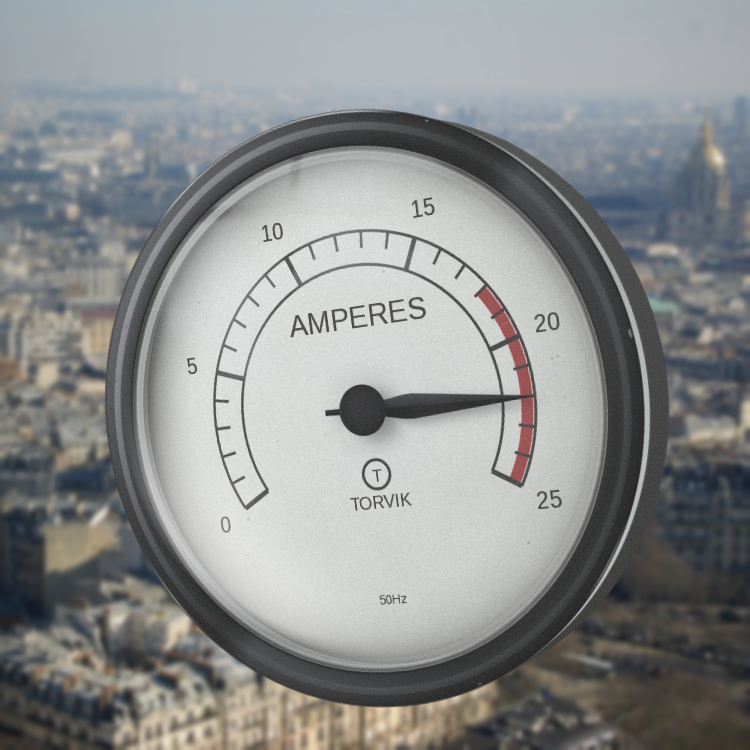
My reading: A 22
